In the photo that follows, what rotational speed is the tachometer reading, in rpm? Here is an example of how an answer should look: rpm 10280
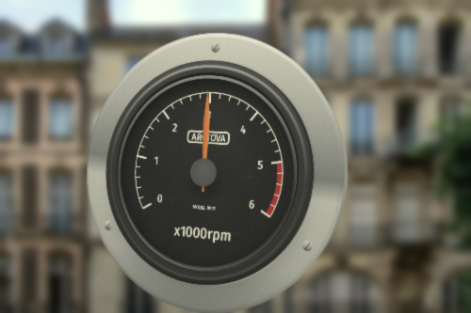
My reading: rpm 3000
